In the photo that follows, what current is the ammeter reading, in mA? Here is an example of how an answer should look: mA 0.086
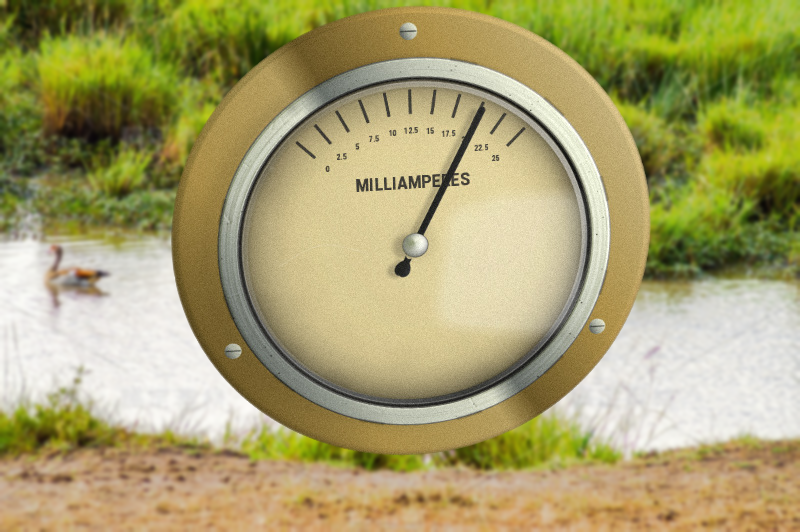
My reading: mA 20
